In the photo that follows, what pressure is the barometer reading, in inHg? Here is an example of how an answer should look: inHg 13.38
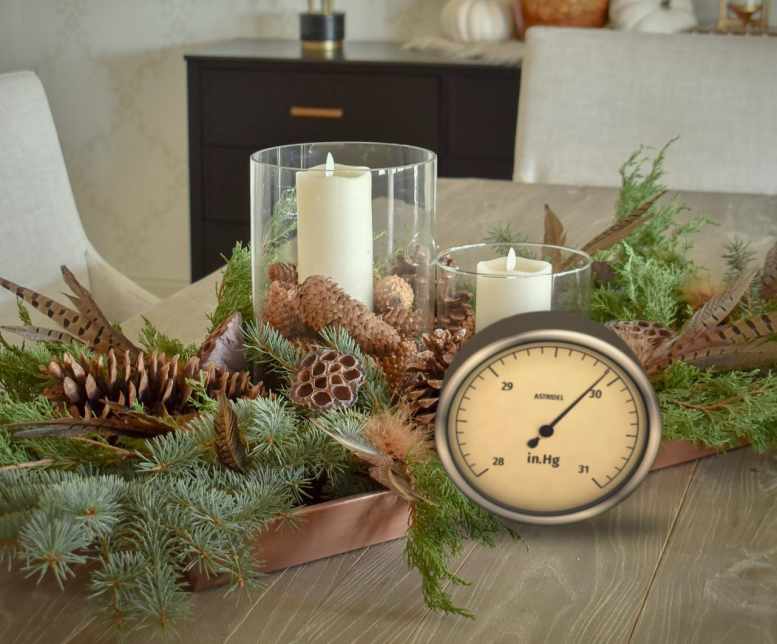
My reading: inHg 29.9
